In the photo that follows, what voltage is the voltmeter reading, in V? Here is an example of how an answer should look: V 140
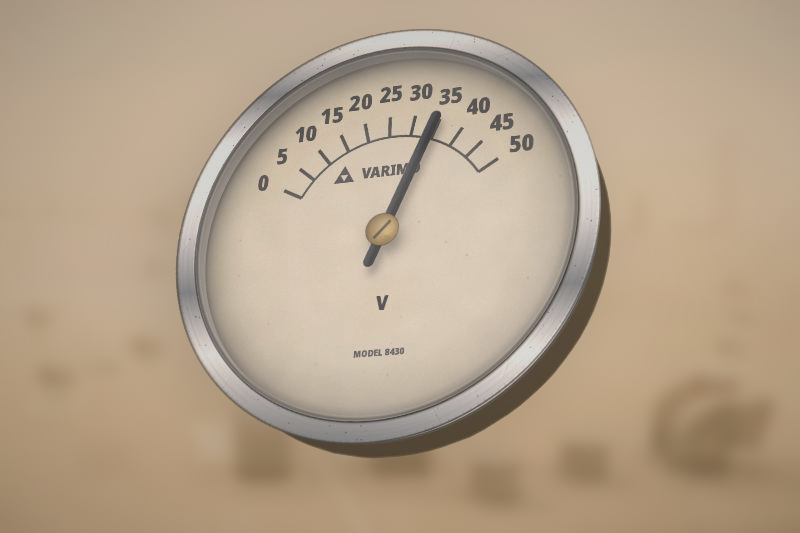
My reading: V 35
